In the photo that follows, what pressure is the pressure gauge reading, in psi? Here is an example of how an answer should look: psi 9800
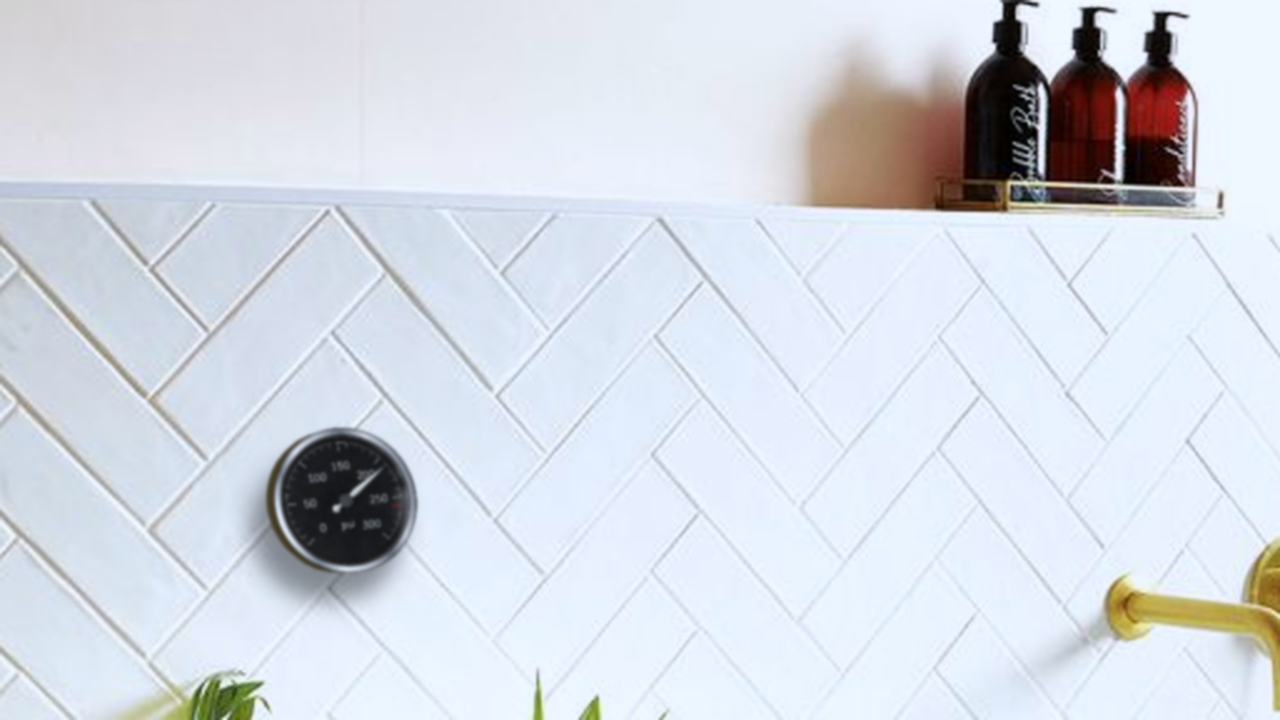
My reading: psi 210
